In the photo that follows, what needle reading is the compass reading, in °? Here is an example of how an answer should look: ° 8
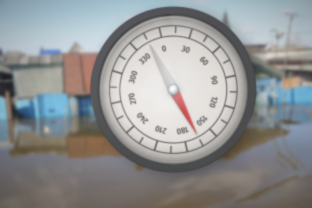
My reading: ° 165
